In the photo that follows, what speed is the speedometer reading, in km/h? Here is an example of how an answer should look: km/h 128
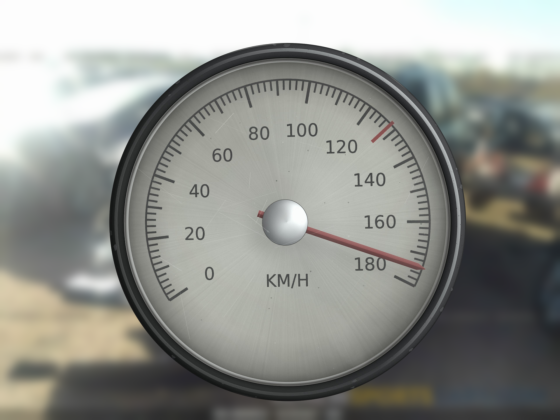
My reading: km/h 174
